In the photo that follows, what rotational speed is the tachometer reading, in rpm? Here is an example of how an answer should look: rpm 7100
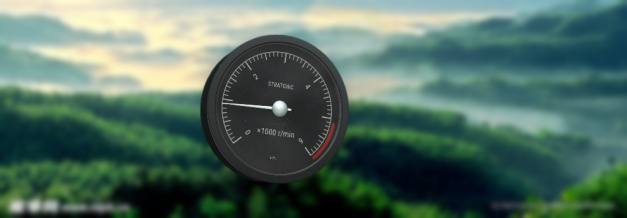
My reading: rpm 900
